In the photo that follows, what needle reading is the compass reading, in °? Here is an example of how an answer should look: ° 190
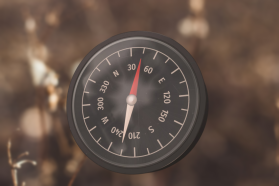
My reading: ° 45
